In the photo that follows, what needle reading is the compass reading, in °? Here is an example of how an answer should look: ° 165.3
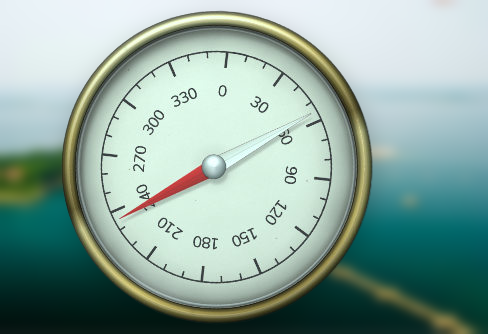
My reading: ° 235
